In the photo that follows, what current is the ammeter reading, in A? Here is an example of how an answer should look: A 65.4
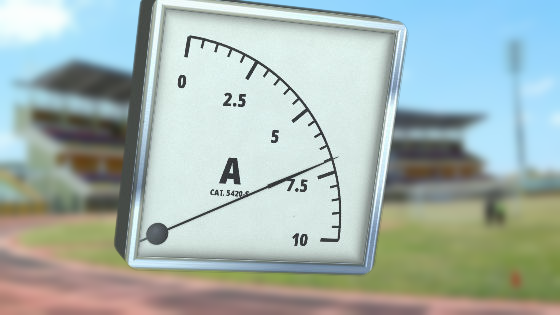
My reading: A 7
